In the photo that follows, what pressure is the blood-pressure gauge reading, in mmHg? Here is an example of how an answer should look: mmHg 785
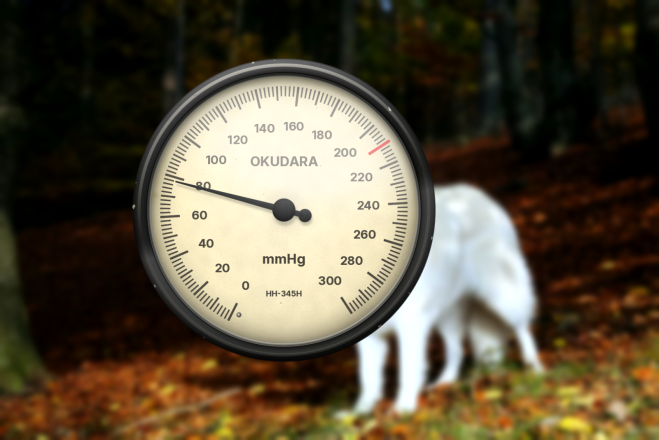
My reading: mmHg 78
